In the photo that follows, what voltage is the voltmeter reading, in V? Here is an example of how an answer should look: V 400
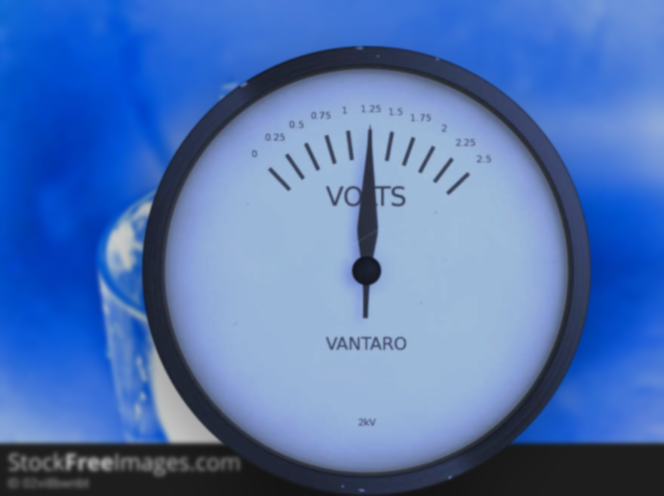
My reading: V 1.25
